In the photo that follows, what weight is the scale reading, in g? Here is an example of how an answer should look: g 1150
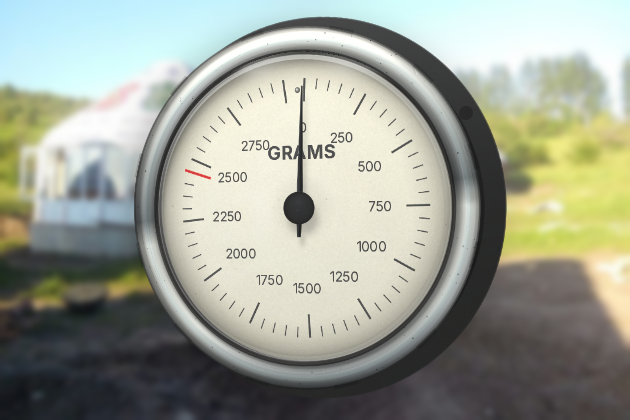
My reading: g 0
